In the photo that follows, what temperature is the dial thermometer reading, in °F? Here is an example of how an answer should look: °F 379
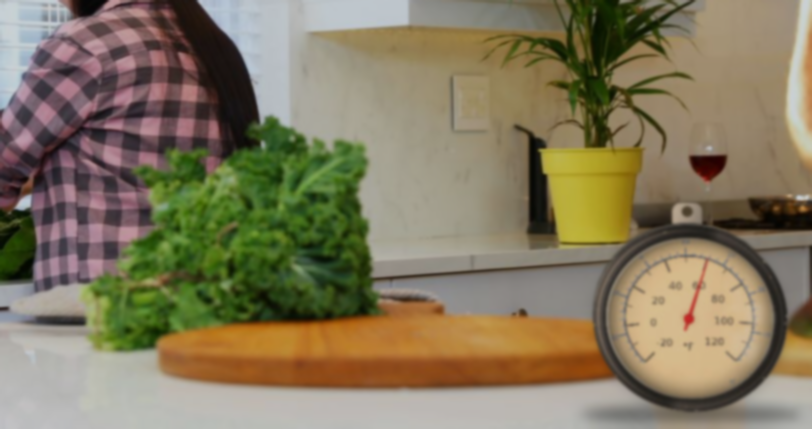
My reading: °F 60
